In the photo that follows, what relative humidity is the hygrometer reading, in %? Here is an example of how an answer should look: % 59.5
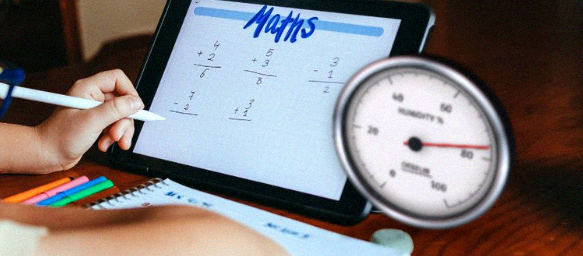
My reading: % 76
